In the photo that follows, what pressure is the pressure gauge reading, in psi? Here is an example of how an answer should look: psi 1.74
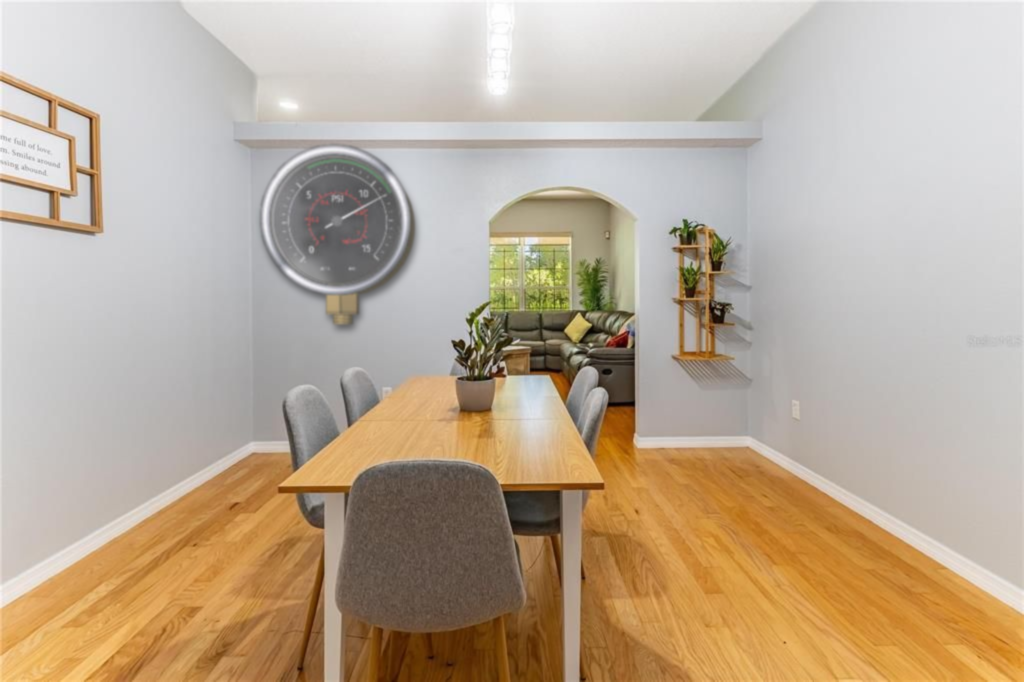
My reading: psi 11
